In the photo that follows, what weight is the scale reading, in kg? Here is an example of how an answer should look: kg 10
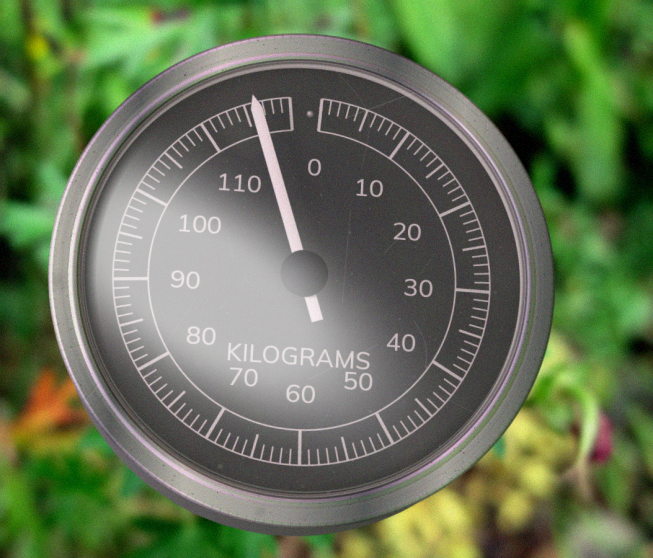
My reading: kg 116
